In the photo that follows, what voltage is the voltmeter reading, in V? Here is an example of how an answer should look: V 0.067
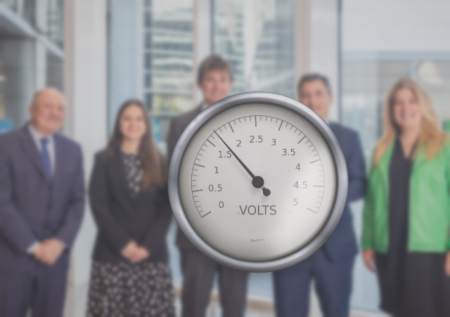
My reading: V 1.7
